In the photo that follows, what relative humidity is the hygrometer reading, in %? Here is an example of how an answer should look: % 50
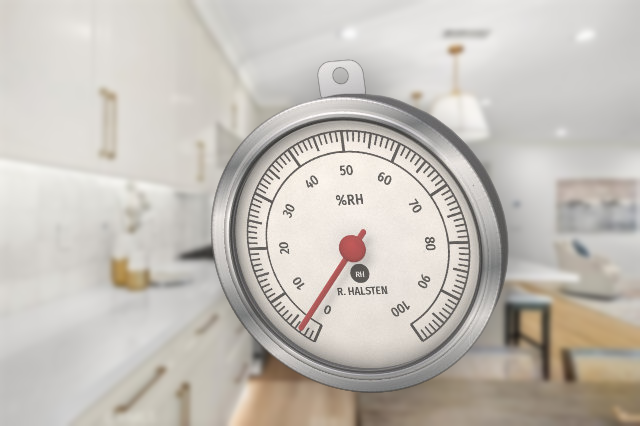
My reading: % 3
